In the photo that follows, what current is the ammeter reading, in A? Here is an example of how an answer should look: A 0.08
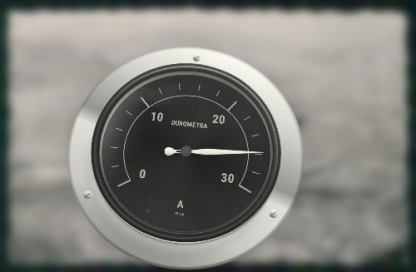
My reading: A 26
